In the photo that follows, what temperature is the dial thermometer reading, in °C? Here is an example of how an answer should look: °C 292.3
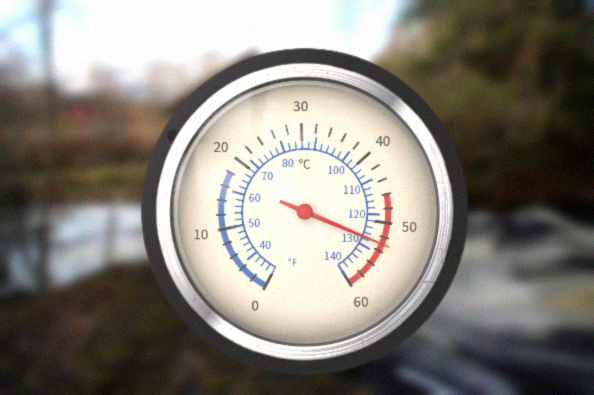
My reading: °C 53
